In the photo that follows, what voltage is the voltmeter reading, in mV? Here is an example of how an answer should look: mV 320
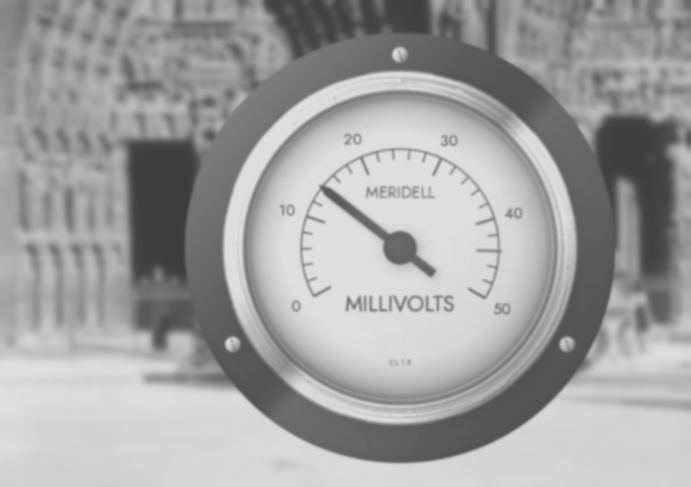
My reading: mV 14
